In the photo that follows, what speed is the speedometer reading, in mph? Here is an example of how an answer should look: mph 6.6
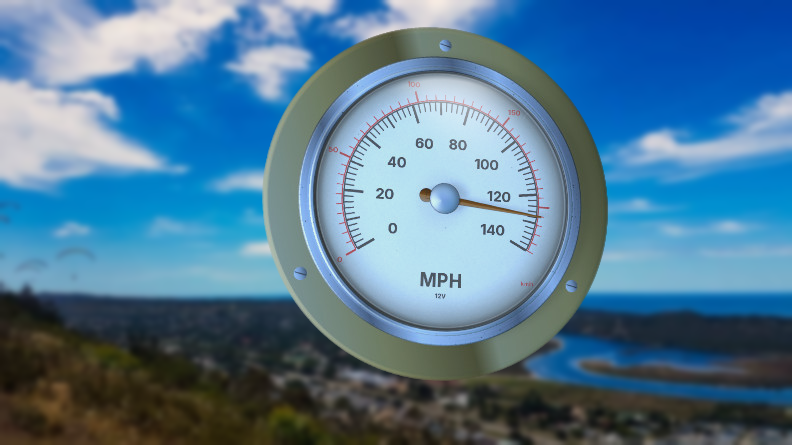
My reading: mph 128
